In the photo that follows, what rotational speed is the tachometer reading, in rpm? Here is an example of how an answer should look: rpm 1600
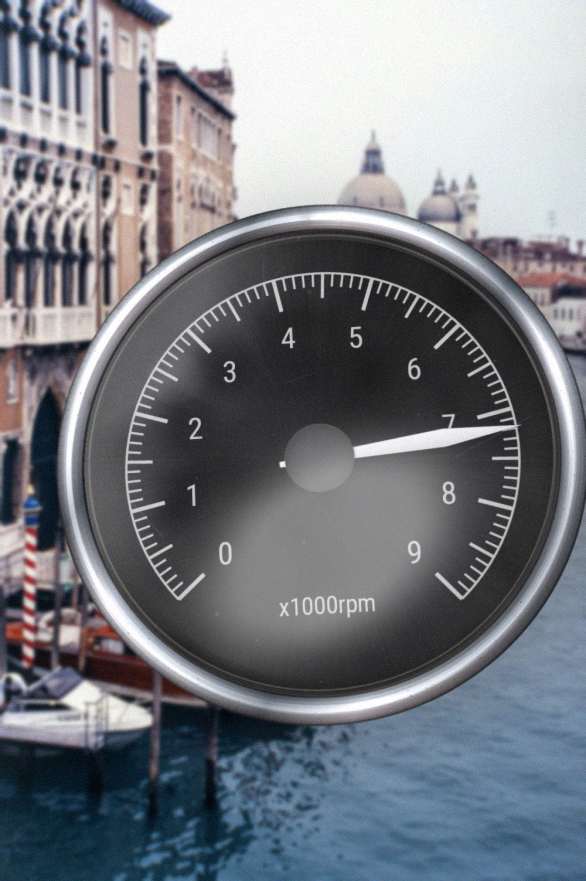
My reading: rpm 7200
